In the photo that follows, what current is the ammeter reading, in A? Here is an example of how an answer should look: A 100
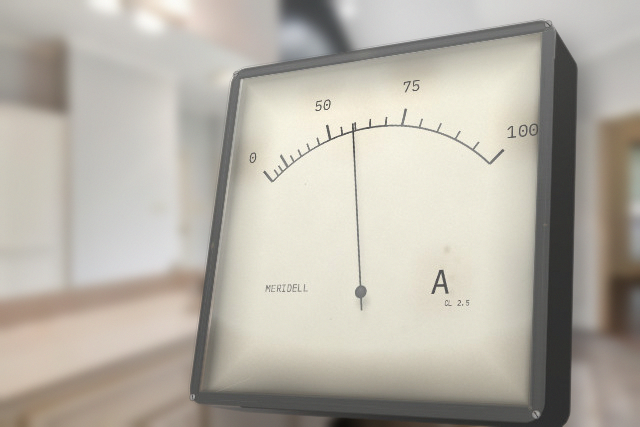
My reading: A 60
